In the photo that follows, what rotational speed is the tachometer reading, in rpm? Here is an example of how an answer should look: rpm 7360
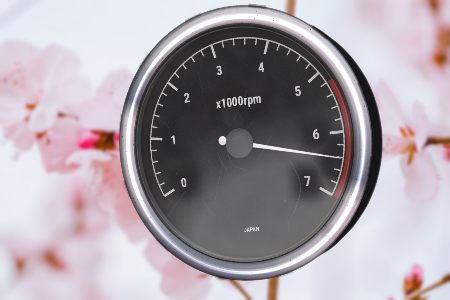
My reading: rpm 6400
